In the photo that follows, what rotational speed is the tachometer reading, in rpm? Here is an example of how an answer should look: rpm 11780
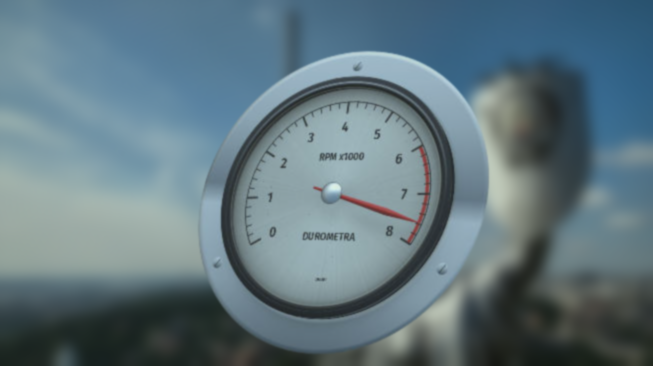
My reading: rpm 7600
